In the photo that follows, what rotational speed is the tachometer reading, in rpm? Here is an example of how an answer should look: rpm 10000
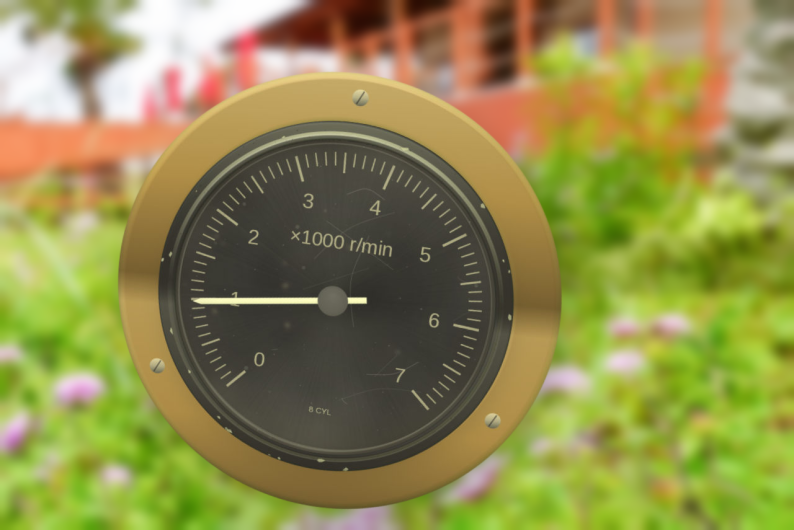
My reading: rpm 1000
